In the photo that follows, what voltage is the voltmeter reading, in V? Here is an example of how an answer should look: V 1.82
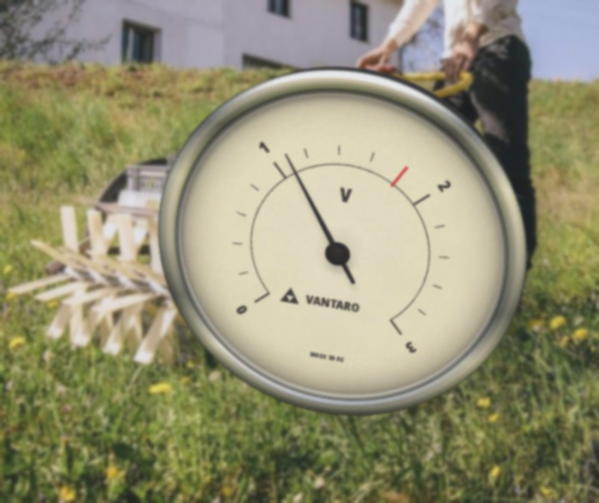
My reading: V 1.1
